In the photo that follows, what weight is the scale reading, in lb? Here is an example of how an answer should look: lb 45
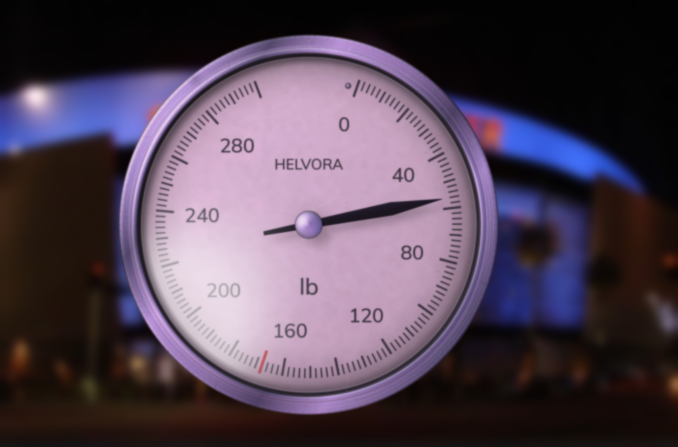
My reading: lb 56
